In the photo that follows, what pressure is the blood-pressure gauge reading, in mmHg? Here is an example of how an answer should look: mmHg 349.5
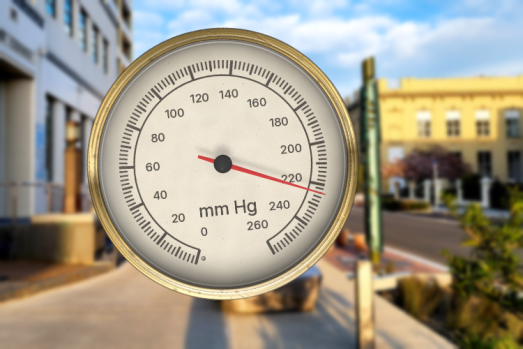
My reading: mmHg 224
